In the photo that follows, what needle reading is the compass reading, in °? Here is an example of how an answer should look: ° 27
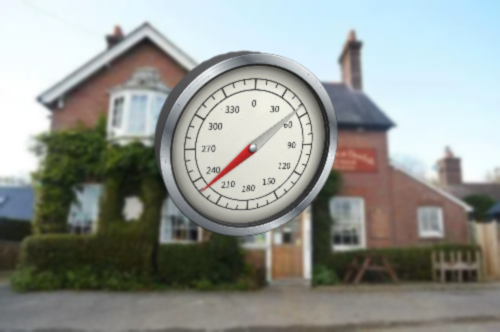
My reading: ° 230
